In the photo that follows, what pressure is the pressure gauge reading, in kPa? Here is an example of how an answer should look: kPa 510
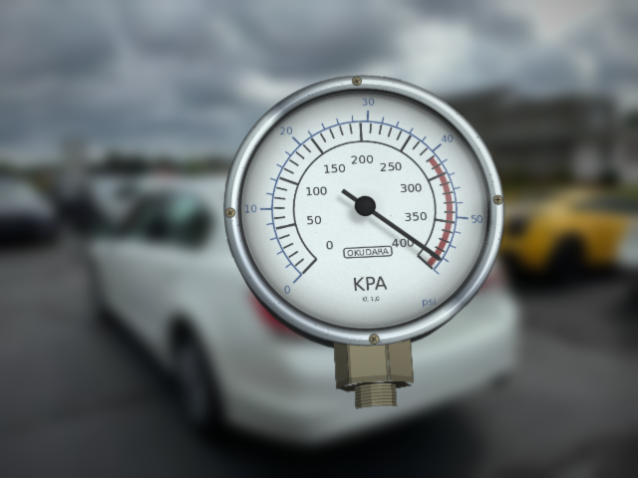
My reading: kPa 390
